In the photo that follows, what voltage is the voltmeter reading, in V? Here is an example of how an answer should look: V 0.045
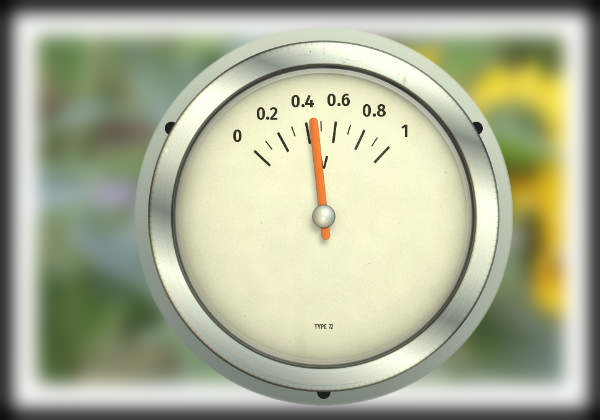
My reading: V 0.45
